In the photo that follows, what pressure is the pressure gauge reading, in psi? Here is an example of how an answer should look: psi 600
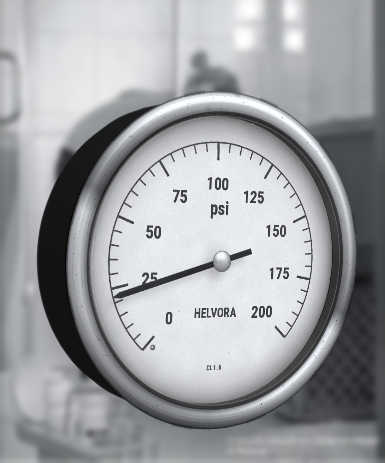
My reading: psi 22.5
